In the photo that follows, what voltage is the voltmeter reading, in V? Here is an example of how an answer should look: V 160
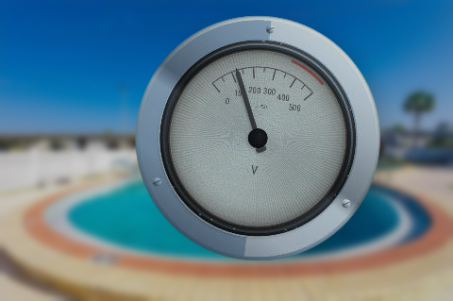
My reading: V 125
